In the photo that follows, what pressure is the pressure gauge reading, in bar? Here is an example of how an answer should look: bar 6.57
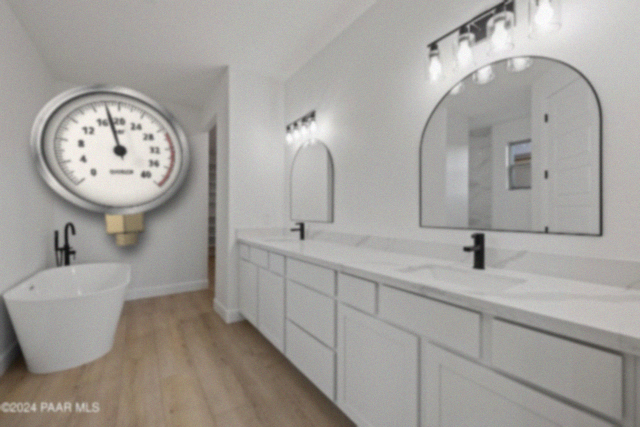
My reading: bar 18
